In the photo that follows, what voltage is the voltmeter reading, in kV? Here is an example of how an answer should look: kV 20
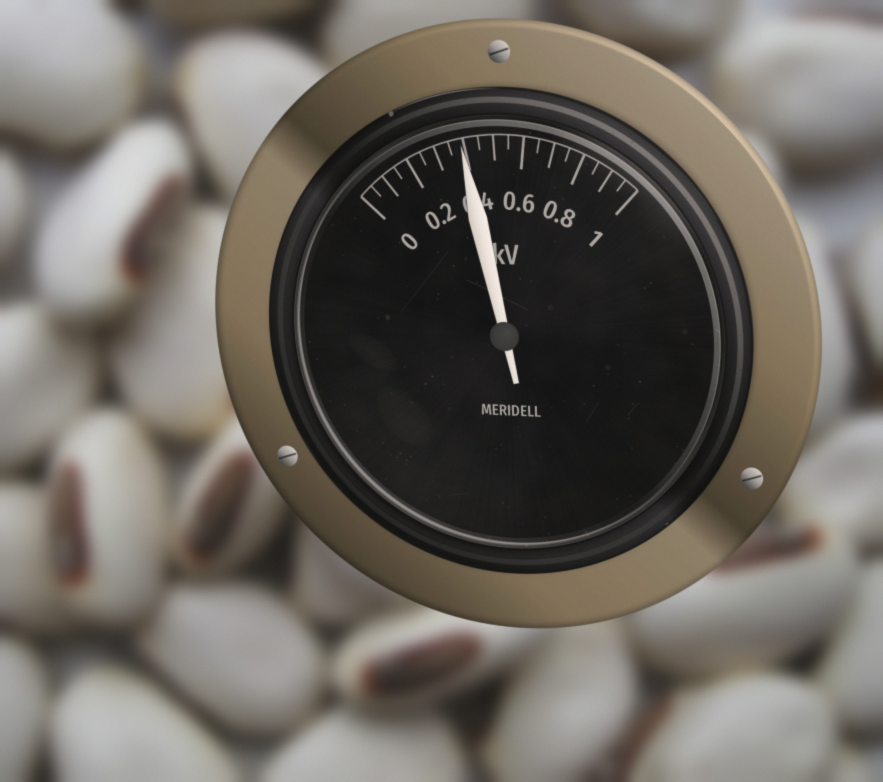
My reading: kV 0.4
